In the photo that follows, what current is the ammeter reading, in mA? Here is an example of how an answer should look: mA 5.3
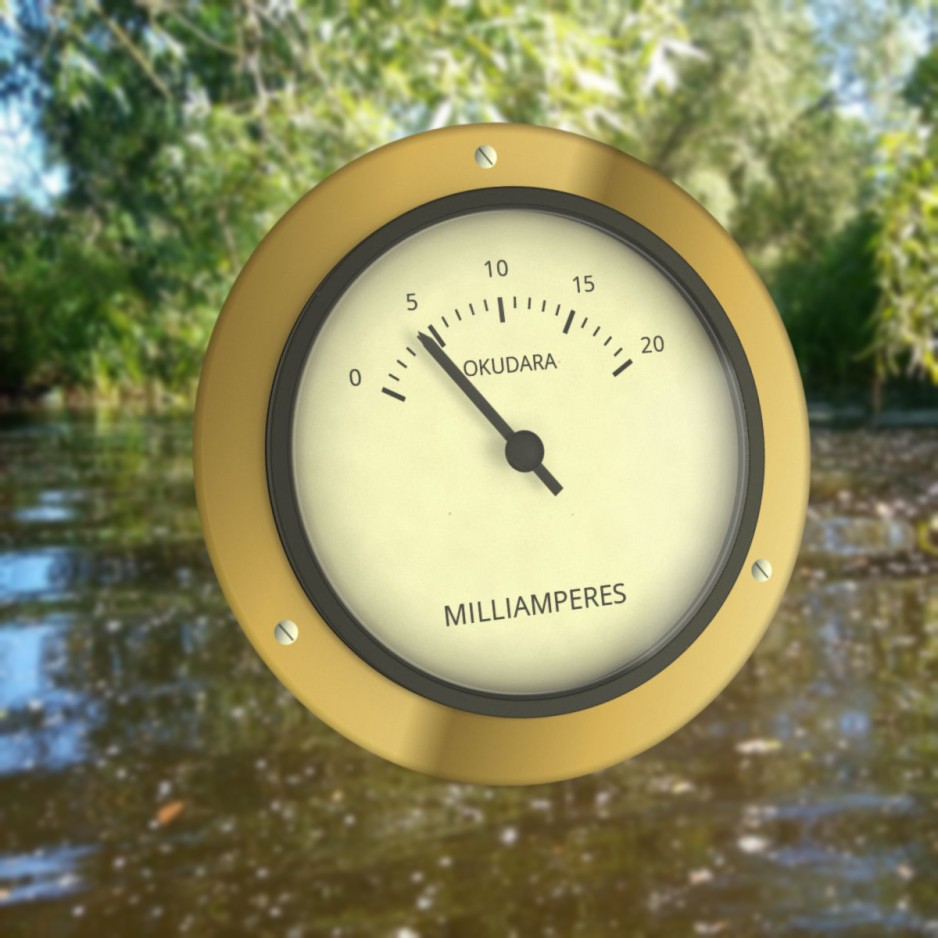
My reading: mA 4
